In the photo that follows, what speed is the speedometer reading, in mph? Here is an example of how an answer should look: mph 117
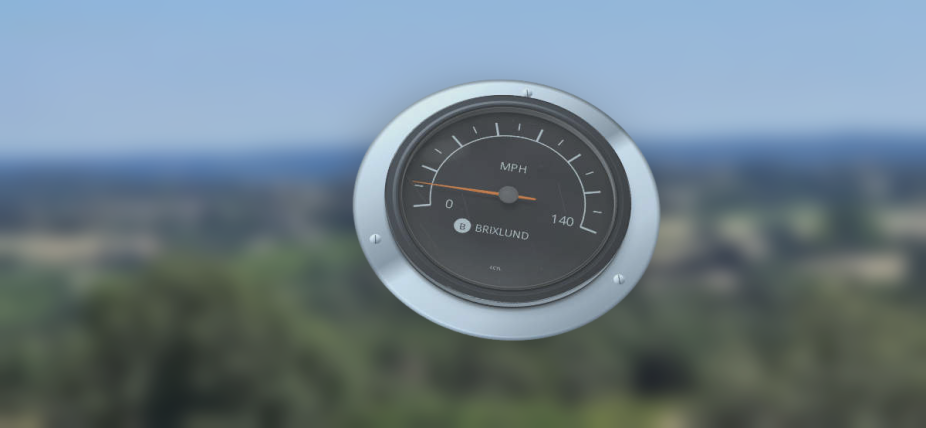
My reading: mph 10
